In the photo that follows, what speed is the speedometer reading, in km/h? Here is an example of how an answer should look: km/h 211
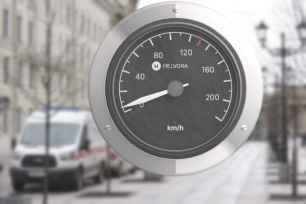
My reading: km/h 5
